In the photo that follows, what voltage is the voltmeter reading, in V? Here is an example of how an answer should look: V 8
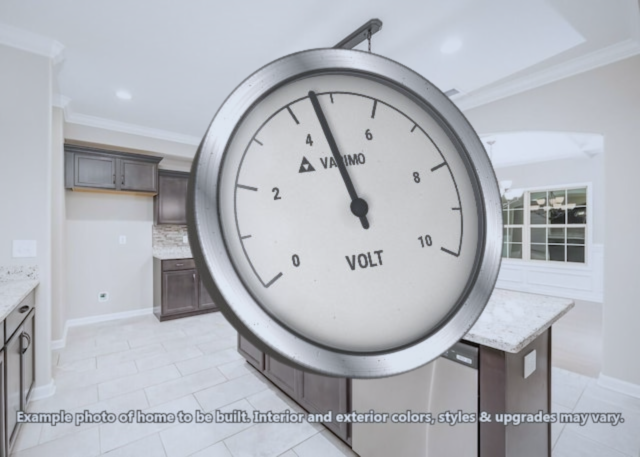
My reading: V 4.5
